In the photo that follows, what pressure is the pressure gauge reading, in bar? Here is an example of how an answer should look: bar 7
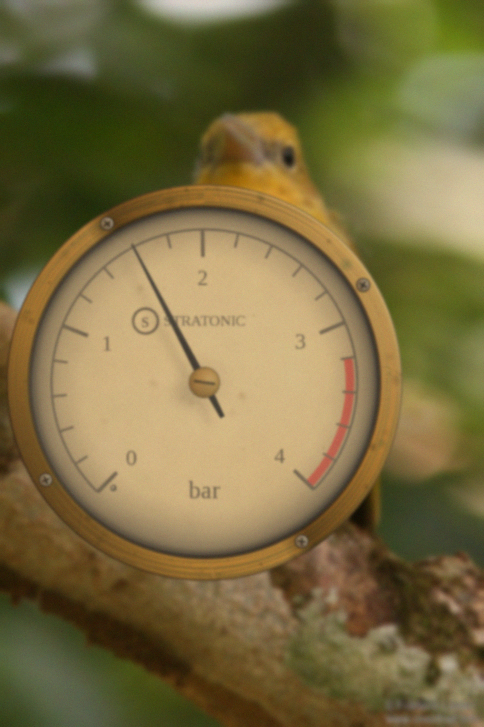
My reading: bar 1.6
